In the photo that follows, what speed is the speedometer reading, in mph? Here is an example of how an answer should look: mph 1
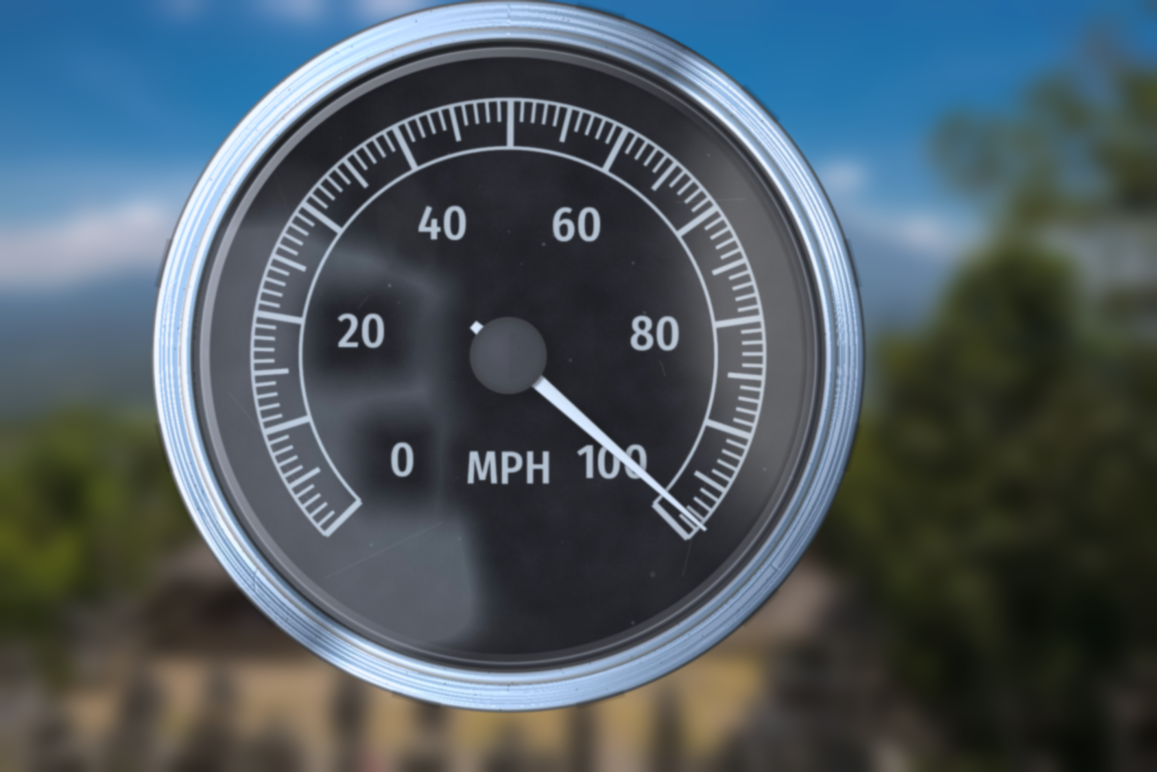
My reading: mph 98.5
